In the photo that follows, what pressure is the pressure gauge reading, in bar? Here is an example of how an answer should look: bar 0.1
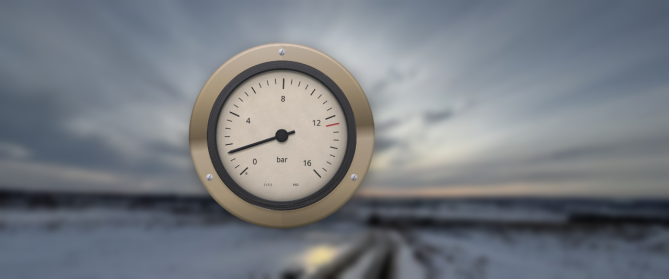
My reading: bar 1.5
